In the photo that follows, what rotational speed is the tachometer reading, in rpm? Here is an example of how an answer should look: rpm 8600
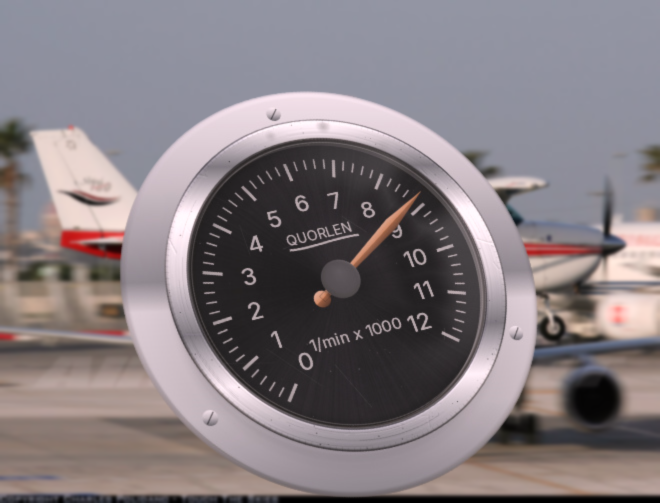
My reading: rpm 8800
